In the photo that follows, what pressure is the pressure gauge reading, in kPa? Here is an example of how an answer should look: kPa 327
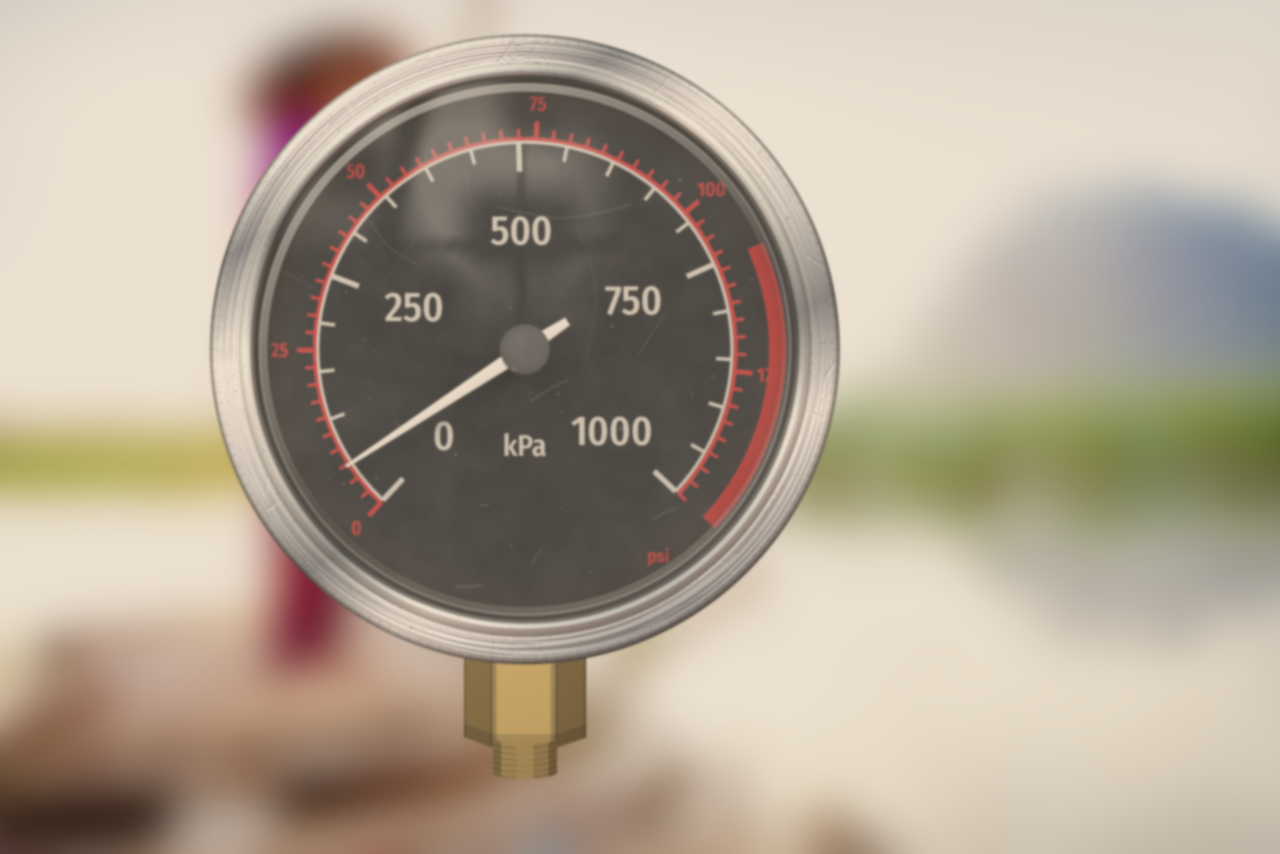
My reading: kPa 50
